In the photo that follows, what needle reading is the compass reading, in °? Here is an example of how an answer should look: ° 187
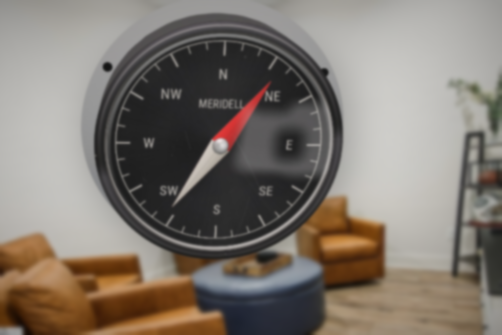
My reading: ° 35
